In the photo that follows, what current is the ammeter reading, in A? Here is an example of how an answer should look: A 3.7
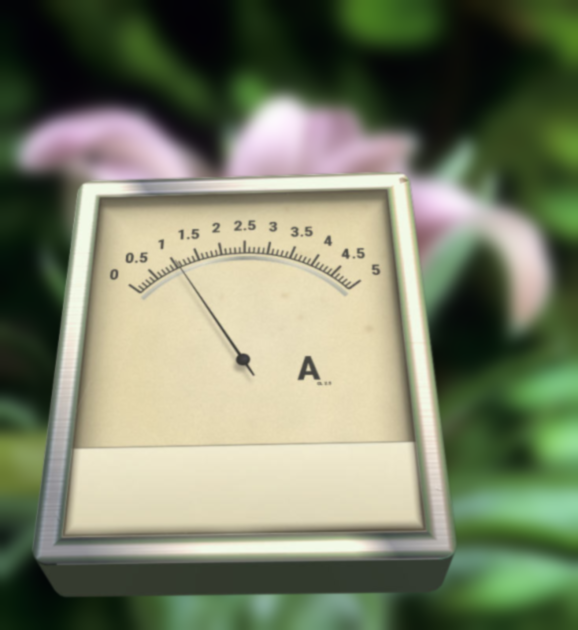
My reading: A 1
